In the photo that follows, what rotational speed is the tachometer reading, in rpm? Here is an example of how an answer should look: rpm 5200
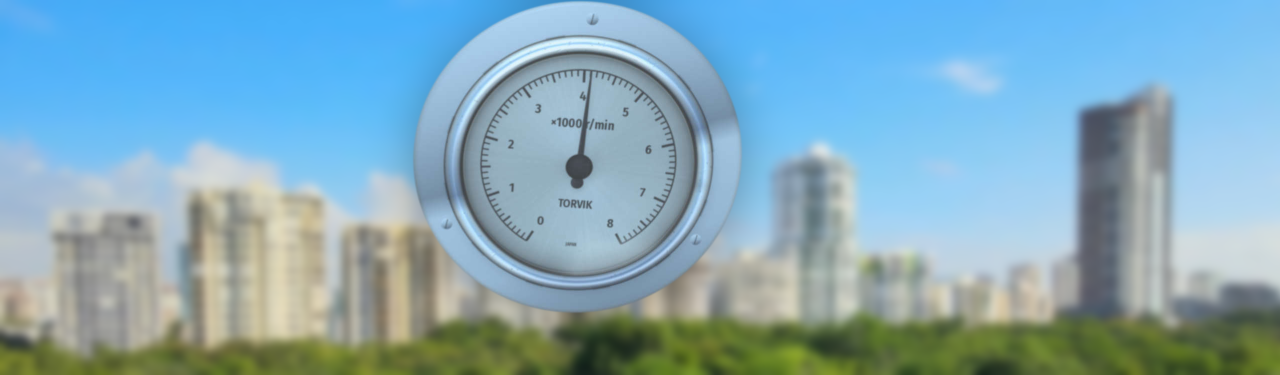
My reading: rpm 4100
